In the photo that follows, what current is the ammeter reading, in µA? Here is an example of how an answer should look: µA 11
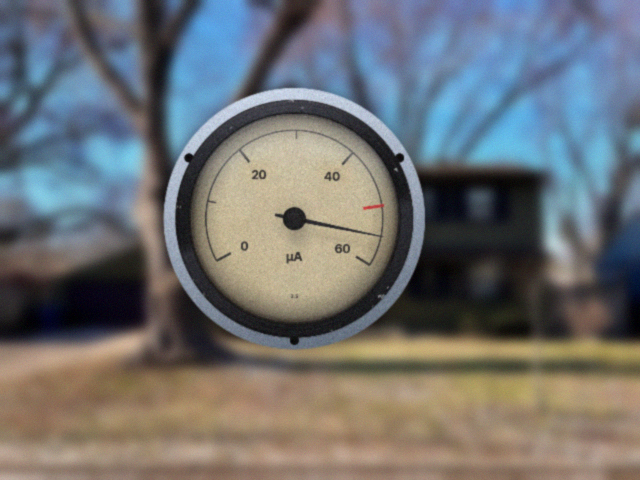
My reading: µA 55
